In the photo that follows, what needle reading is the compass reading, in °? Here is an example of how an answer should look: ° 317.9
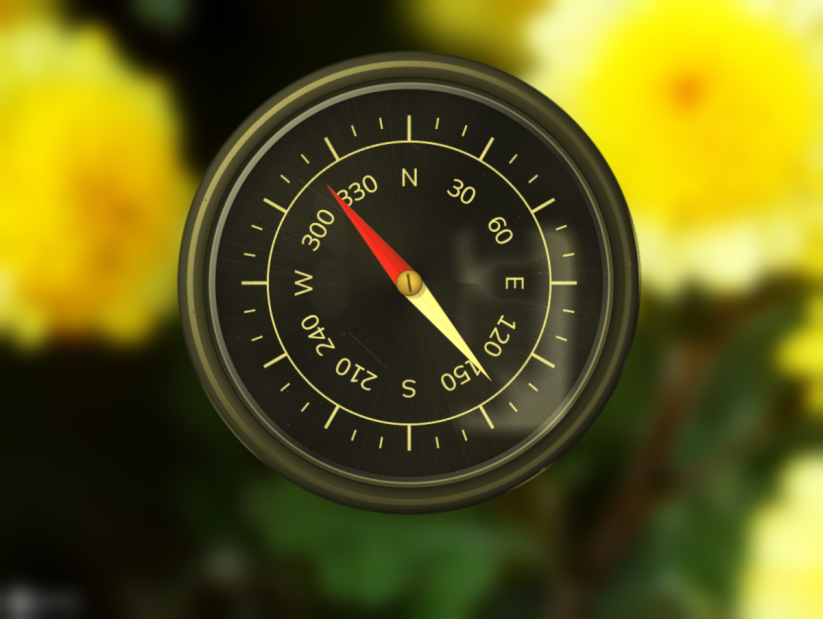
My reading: ° 320
